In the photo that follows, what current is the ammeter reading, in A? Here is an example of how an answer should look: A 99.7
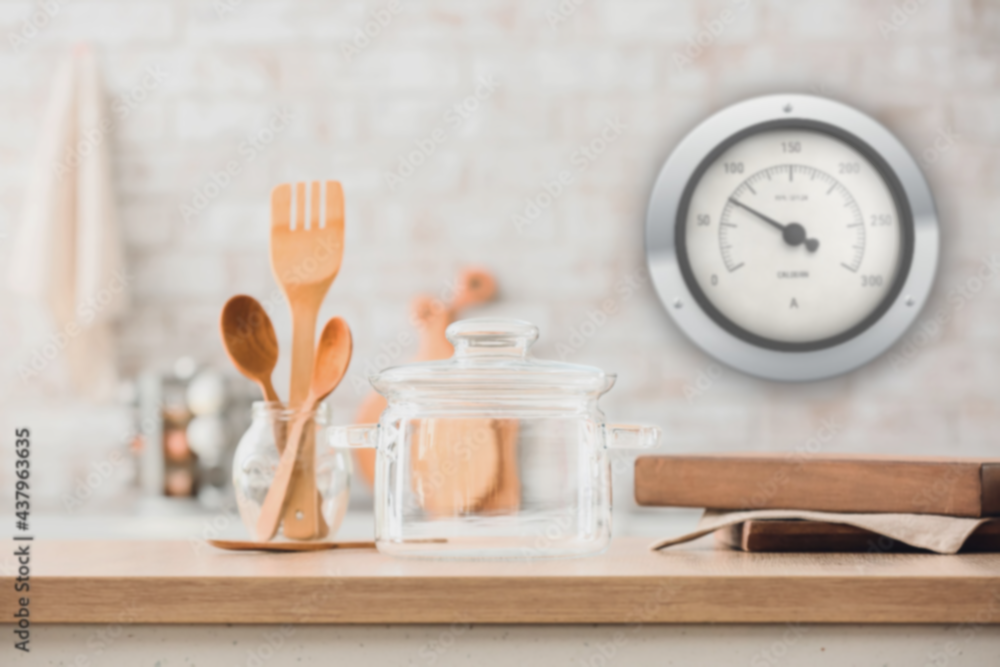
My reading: A 75
